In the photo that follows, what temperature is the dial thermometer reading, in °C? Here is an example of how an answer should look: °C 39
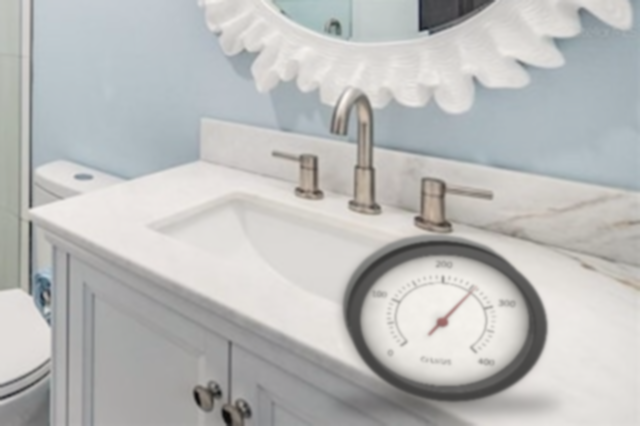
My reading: °C 250
